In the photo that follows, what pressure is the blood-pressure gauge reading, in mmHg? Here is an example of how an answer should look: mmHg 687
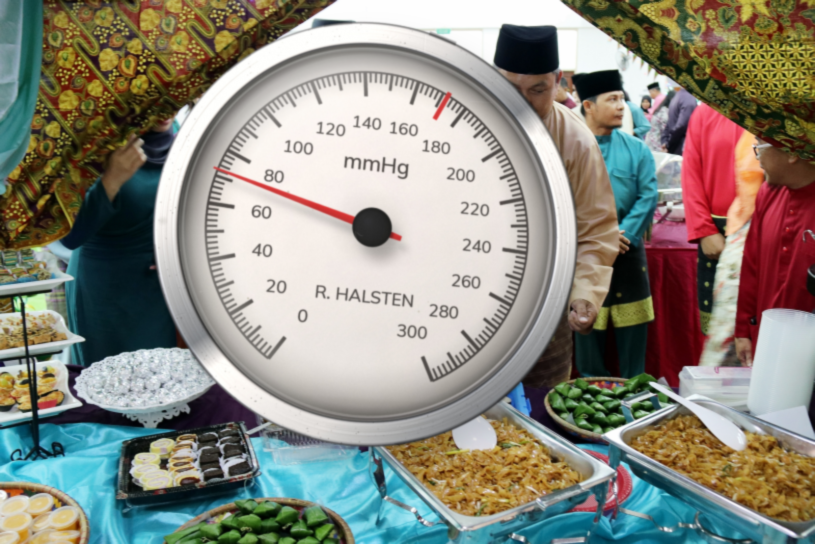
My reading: mmHg 72
